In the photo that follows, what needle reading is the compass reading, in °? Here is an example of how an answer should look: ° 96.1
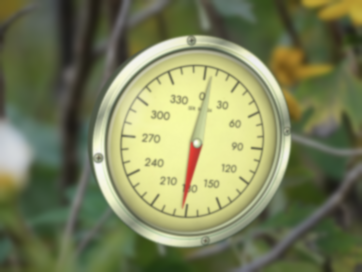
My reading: ° 185
